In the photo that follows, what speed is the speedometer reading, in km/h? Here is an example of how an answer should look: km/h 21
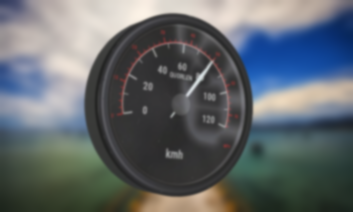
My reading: km/h 80
